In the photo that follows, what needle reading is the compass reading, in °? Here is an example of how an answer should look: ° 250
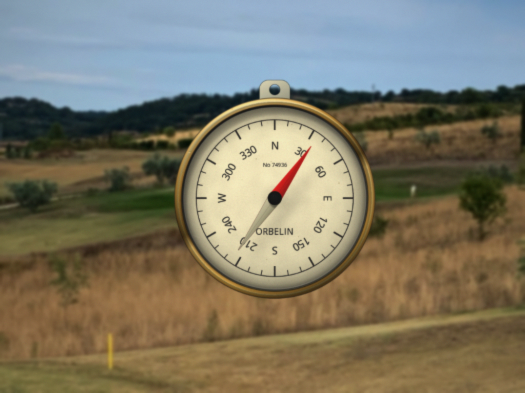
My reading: ° 35
